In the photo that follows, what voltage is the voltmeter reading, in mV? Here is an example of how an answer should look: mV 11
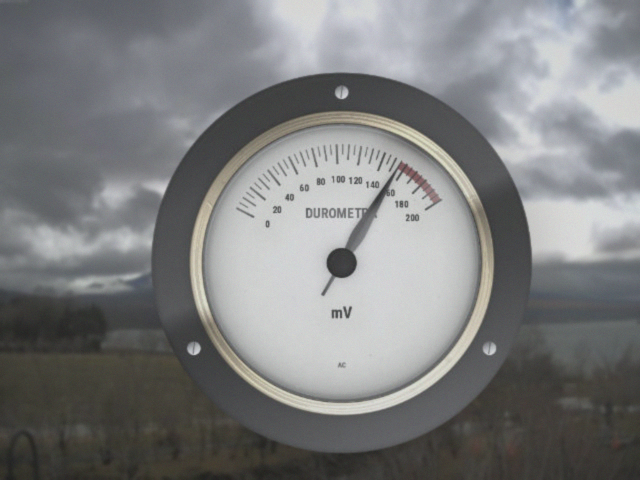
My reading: mV 155
